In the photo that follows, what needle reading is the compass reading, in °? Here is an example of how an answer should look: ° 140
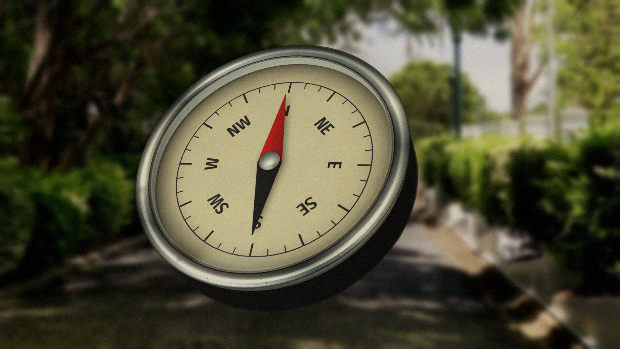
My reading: ° 0
